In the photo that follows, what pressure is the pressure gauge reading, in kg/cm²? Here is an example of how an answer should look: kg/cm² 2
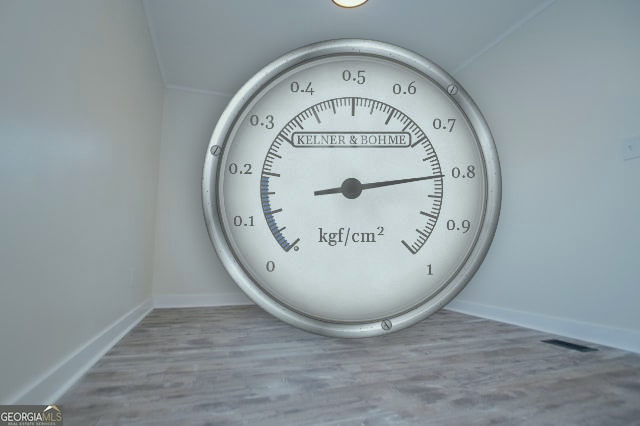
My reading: kg/cm² 0.8
